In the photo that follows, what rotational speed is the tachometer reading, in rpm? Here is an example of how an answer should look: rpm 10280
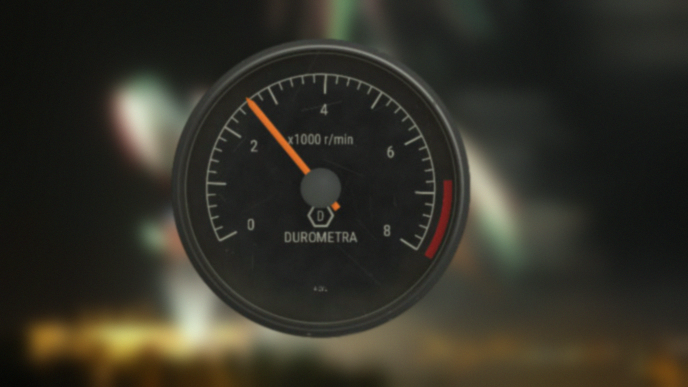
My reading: rpm 2600
